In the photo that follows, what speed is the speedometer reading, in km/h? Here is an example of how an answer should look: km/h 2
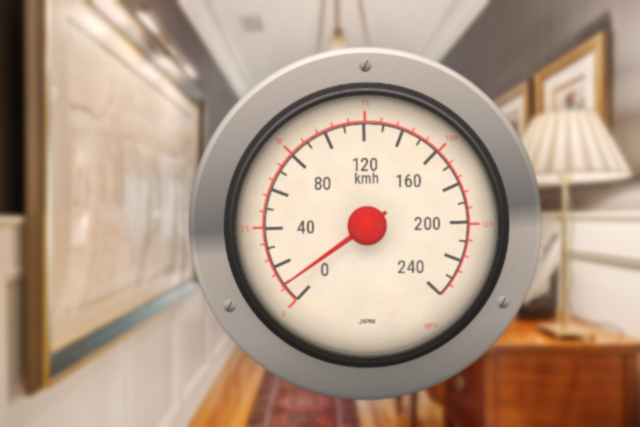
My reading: km/h 10
